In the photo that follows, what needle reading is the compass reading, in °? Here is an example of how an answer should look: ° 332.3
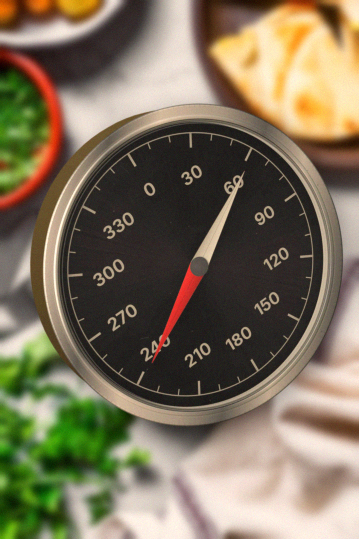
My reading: ° 240
